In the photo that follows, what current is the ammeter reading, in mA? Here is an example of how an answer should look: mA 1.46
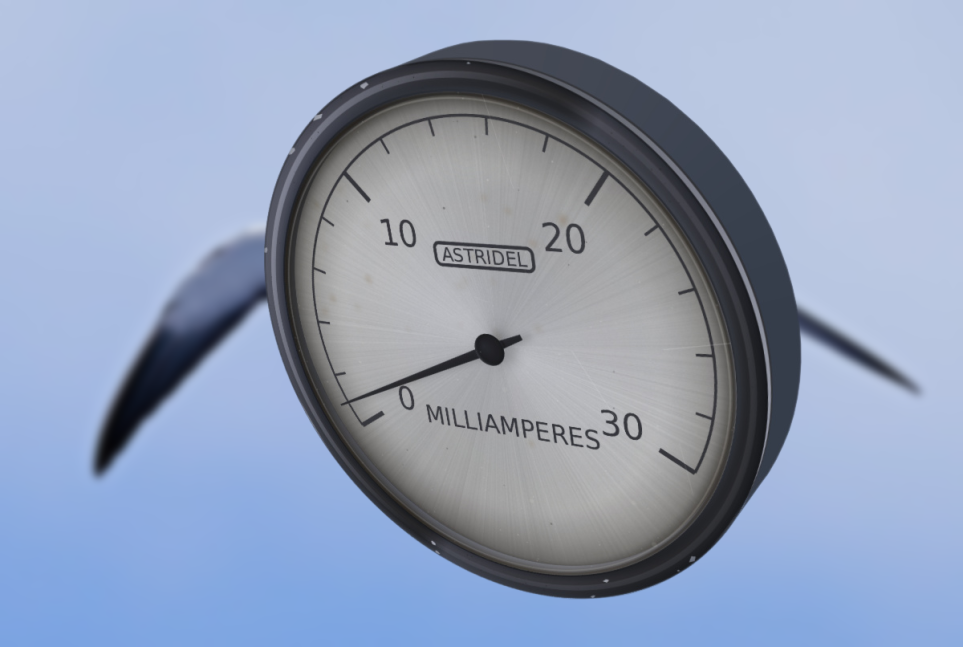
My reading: mA 1
